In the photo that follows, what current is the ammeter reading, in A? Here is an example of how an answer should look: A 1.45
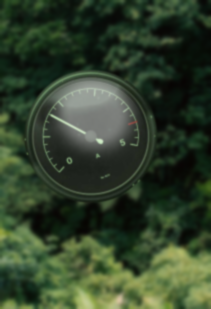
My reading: A 1.6
